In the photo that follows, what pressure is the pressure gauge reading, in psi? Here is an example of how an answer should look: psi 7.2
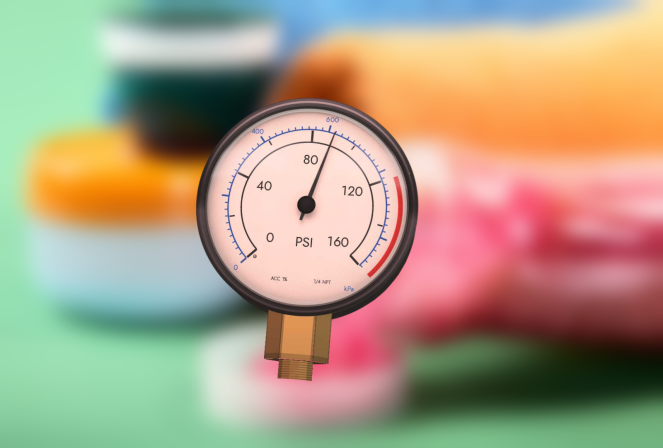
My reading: psi 90
